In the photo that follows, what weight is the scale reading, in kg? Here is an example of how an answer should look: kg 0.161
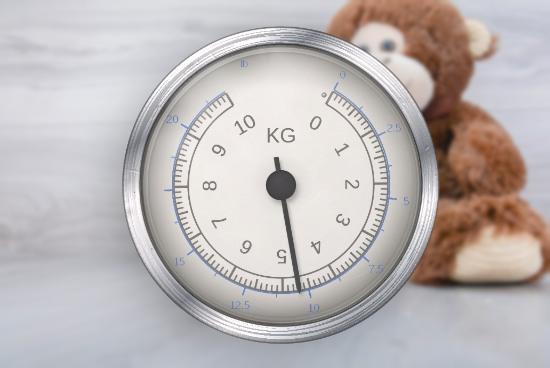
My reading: kg 4.7
